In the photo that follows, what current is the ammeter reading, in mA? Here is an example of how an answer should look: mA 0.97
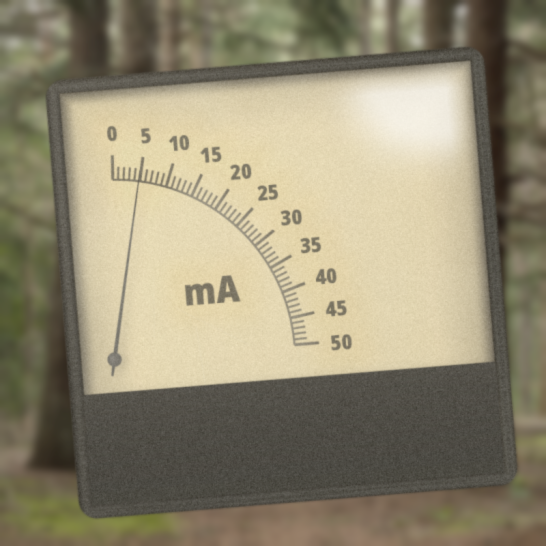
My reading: mA 5
